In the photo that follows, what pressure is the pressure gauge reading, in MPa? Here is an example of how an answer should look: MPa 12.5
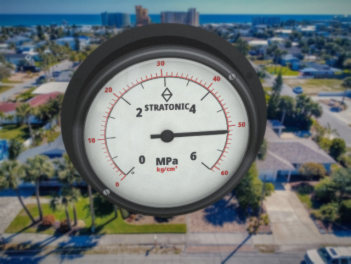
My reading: MPa 5
